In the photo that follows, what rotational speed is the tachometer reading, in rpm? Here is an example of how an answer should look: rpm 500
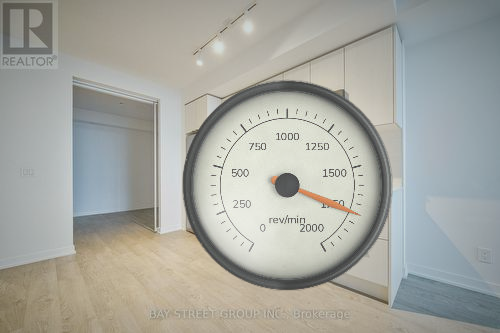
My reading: rpm 1750
